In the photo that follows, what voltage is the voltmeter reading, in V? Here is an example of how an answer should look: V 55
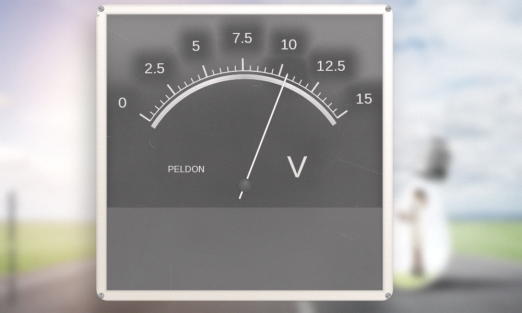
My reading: V 10.5
